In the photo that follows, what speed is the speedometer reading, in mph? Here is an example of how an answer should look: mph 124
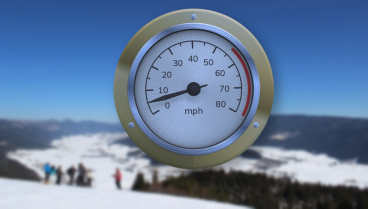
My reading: mph 5
